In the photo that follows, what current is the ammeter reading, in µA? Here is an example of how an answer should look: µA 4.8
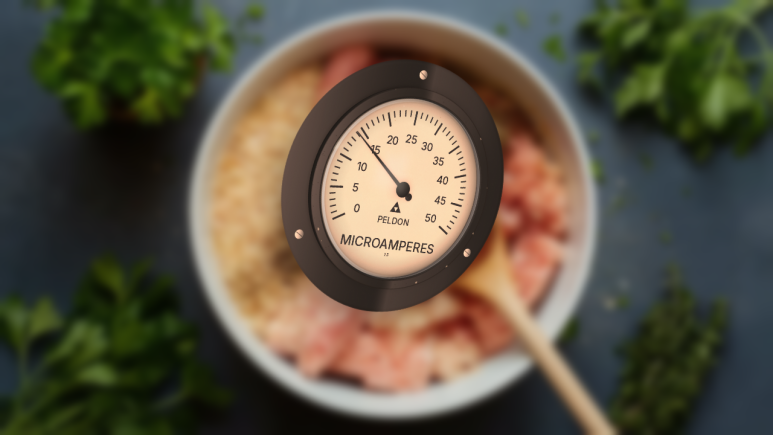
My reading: µA 14
